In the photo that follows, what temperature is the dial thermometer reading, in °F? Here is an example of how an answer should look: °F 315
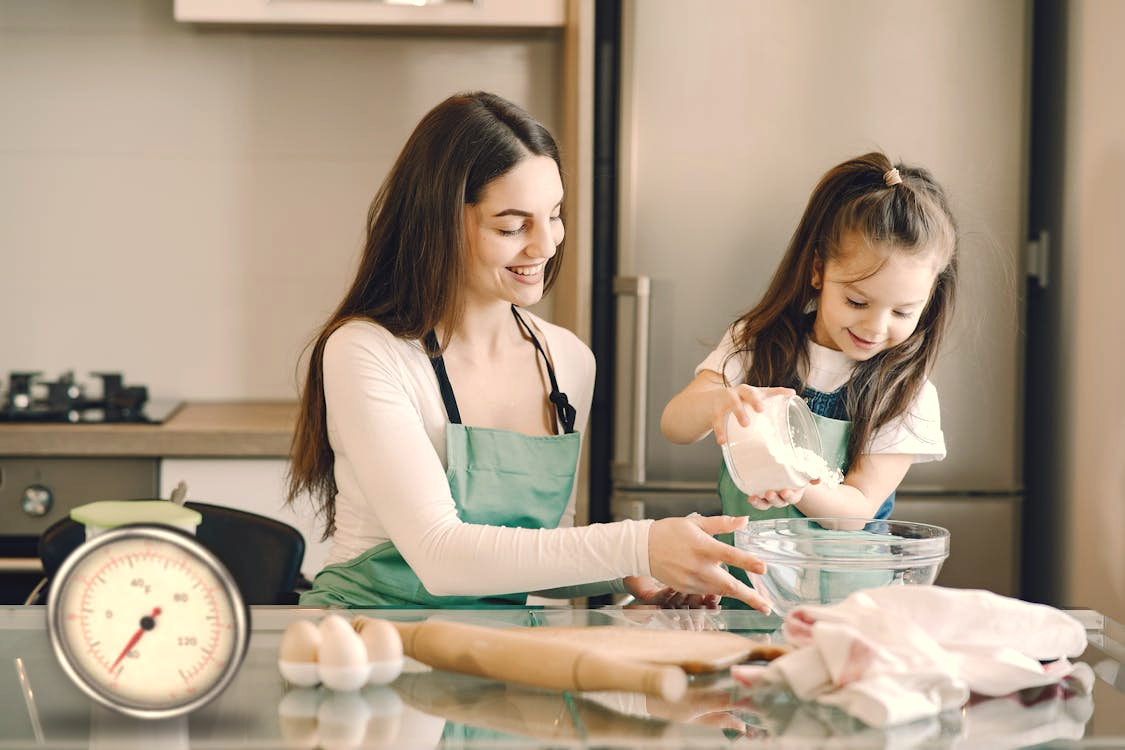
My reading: °F -36
